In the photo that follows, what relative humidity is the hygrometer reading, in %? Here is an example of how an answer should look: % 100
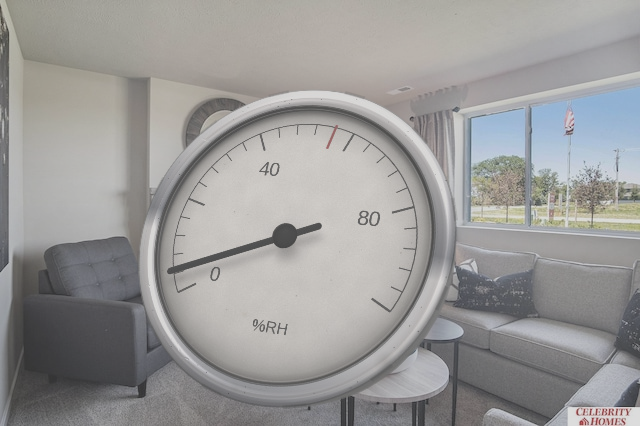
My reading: % 4
